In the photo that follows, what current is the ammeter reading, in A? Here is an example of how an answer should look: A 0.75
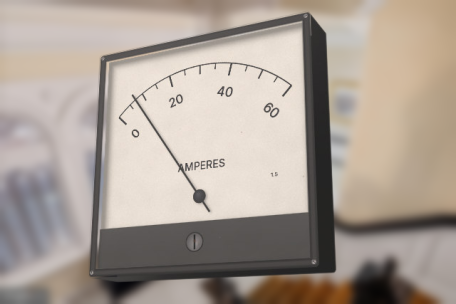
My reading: A 7.5
